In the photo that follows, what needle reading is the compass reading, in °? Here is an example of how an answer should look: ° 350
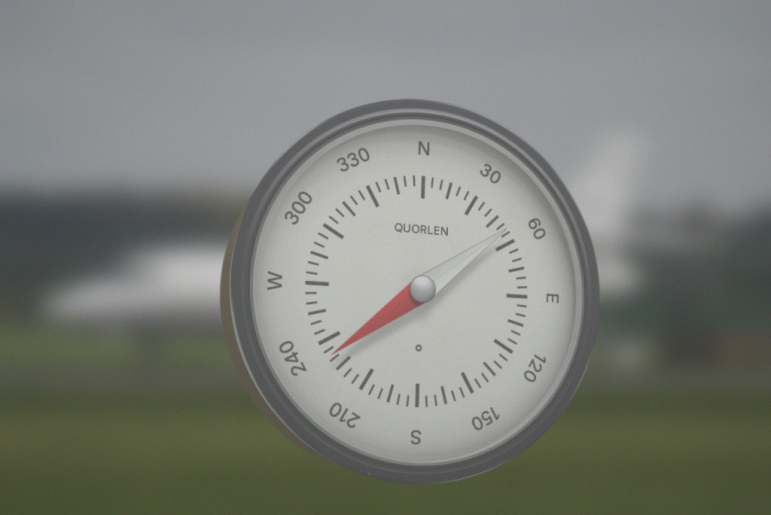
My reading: ° 232.5
